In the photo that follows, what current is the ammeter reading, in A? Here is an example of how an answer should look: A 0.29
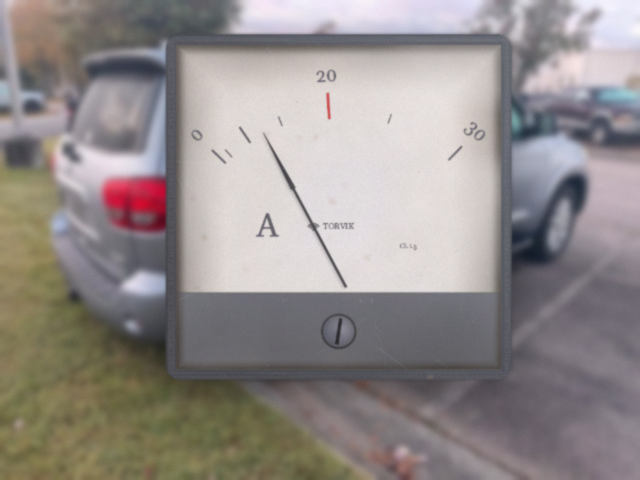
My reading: A 12.5
